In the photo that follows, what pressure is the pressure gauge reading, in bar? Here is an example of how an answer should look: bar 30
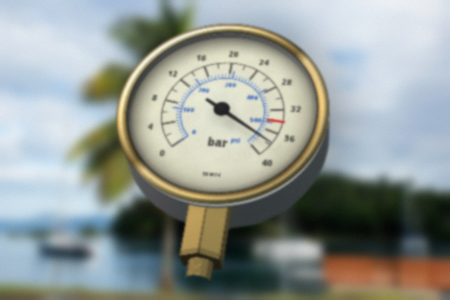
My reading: bar 38
